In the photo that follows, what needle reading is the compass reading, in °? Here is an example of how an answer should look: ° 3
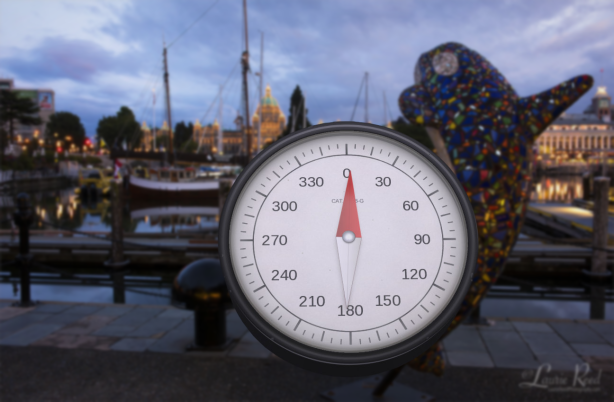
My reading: ° 2.5
